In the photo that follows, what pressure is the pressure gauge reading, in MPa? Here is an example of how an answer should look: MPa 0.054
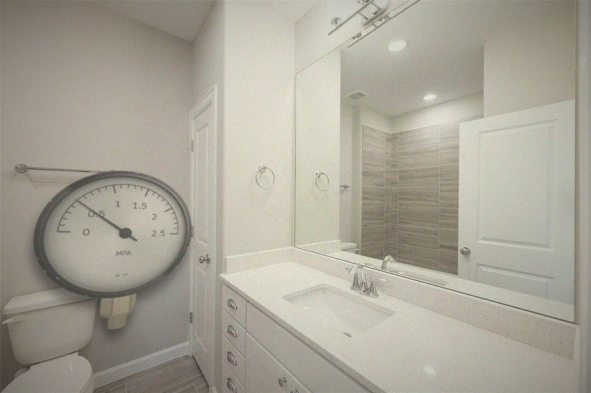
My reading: MPa 0.5
